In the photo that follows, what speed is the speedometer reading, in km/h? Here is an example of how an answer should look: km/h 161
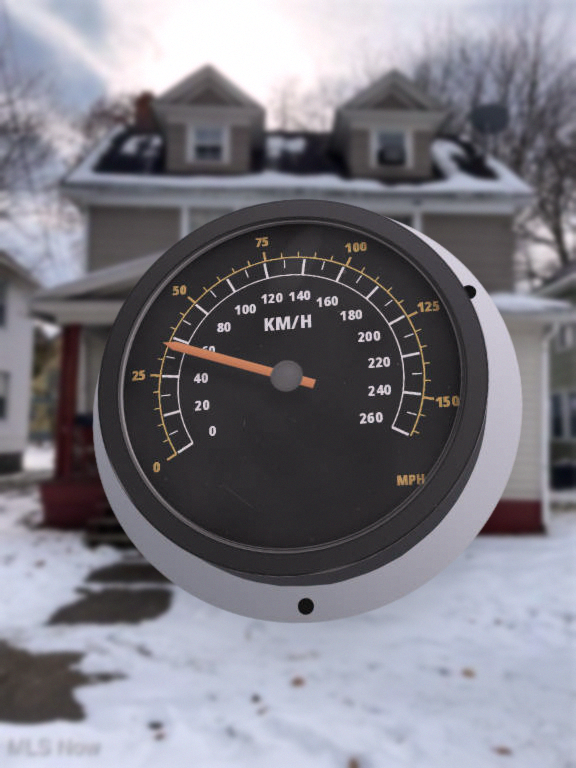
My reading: km/h 55
